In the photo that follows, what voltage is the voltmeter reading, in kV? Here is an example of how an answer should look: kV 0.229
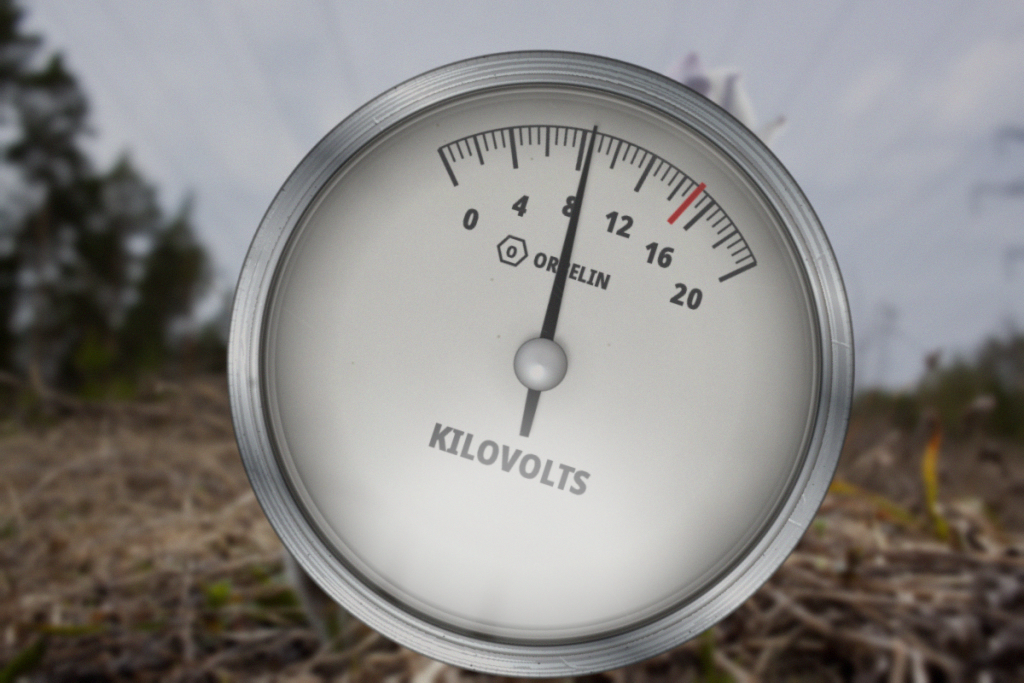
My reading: kV 8.5
